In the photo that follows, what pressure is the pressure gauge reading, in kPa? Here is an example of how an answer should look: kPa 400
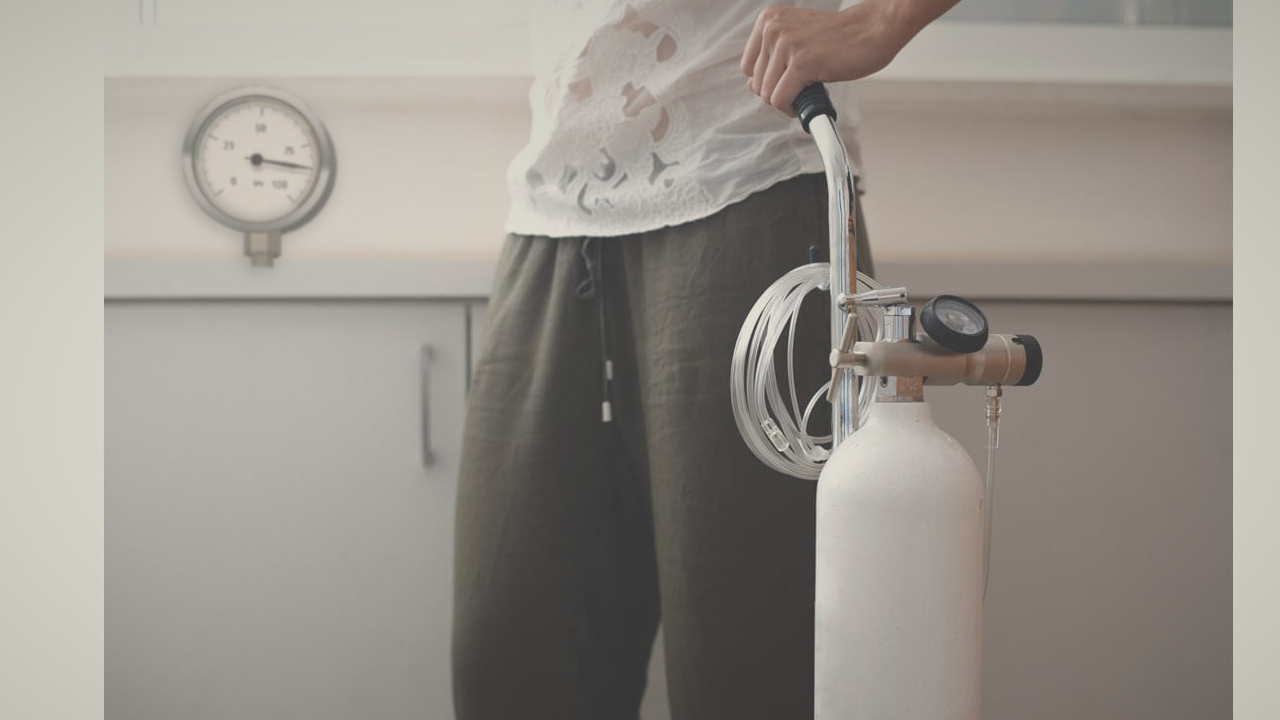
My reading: kPa 85
